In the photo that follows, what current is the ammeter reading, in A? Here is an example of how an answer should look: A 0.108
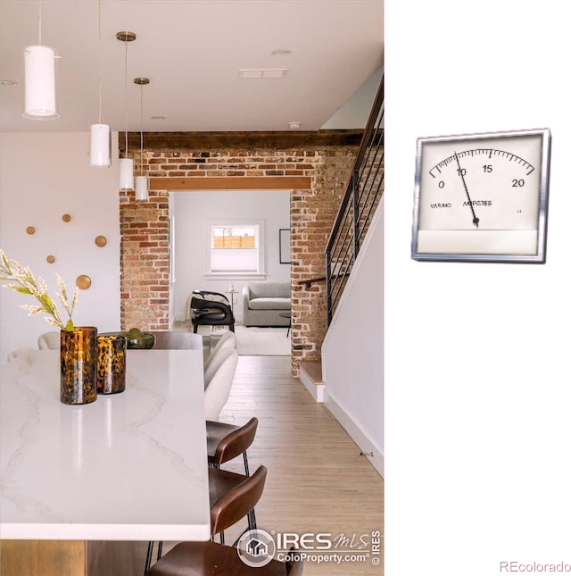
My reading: A 10
